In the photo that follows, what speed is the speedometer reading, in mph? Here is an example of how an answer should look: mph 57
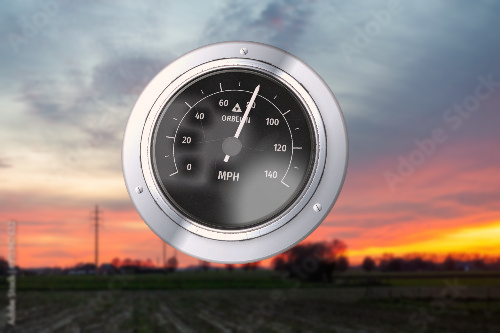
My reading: mph 80
